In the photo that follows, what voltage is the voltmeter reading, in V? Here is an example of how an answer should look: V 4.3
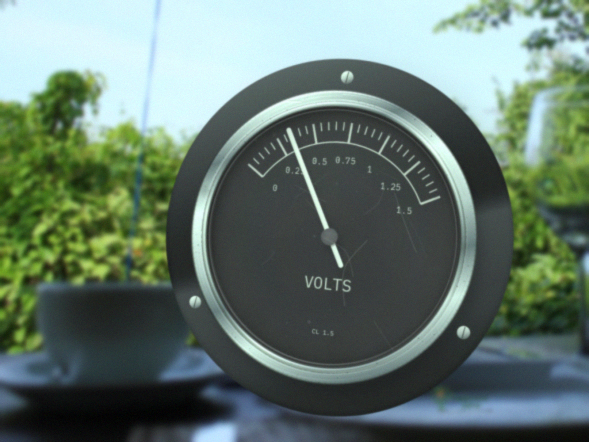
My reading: V 0.35
